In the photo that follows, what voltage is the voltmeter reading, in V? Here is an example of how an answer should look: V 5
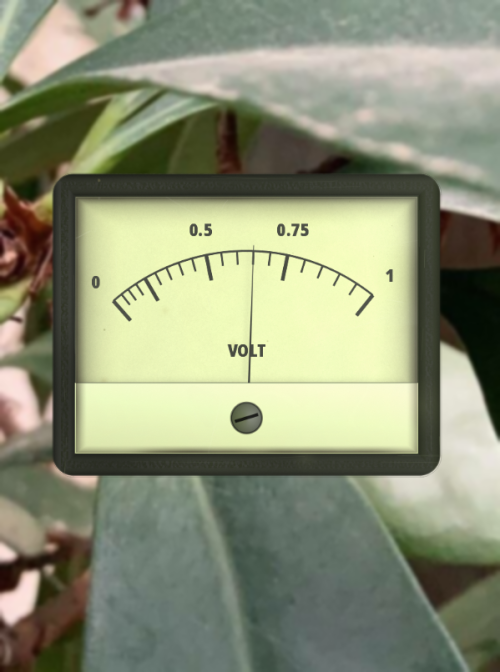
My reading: V 0.65
